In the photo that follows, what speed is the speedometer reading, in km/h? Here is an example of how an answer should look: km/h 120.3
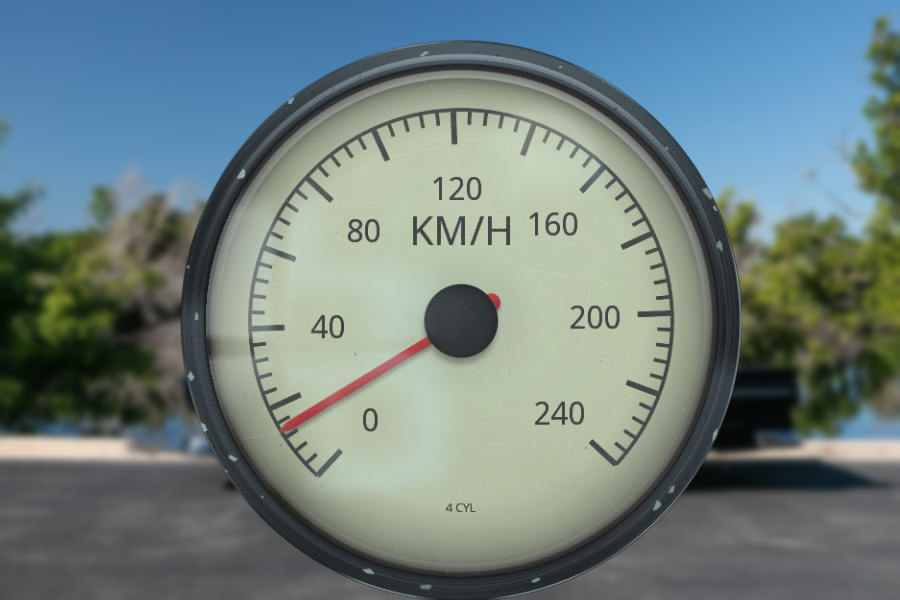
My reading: km/h 14
